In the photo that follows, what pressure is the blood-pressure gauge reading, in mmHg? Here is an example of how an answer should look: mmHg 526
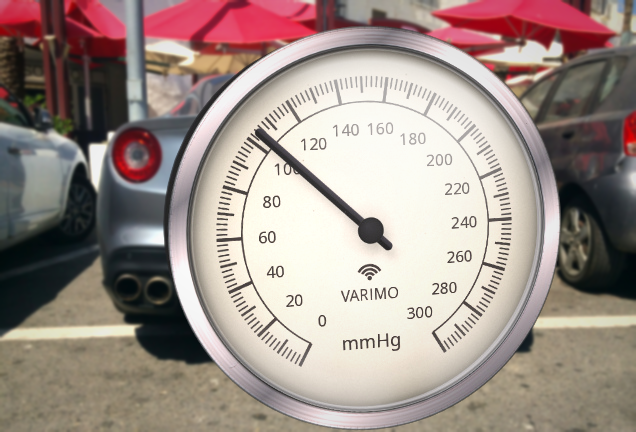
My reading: mmHg 104
